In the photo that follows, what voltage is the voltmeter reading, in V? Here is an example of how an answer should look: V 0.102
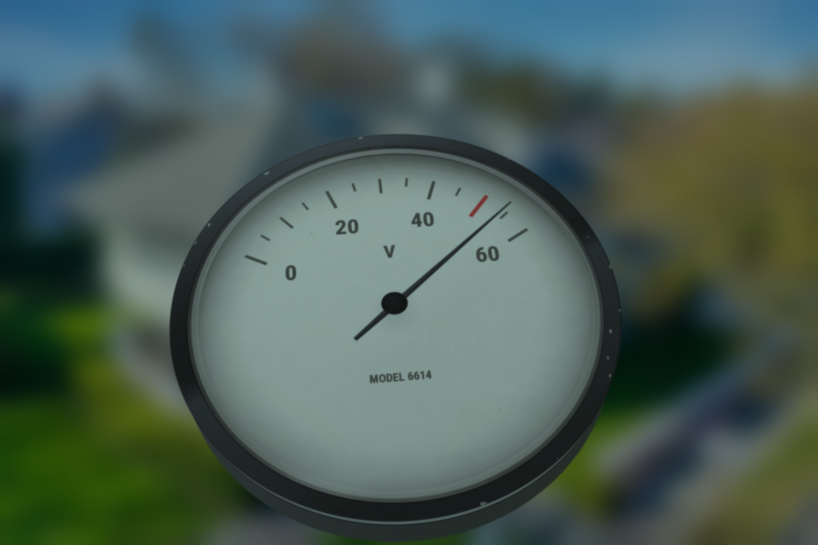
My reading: V 55
